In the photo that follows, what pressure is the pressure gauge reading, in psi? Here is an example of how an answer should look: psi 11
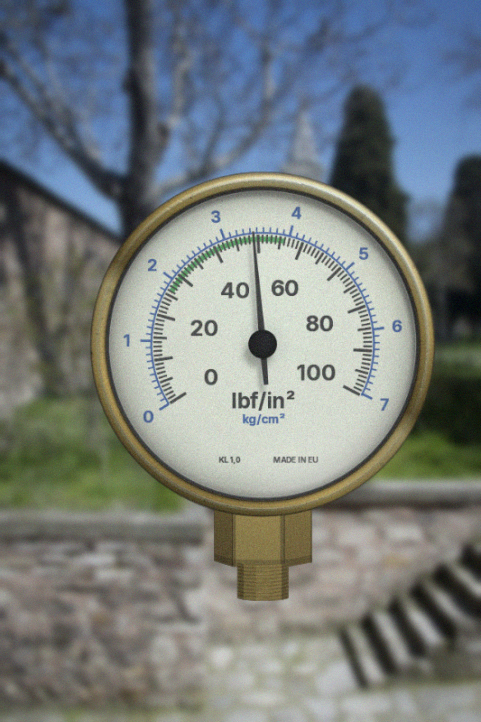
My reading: psi 49
